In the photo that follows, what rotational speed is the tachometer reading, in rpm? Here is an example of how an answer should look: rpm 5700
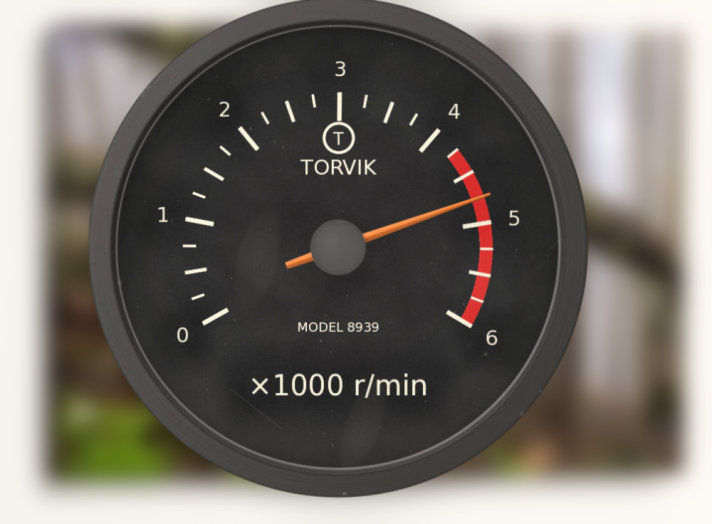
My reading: rpm 4750
